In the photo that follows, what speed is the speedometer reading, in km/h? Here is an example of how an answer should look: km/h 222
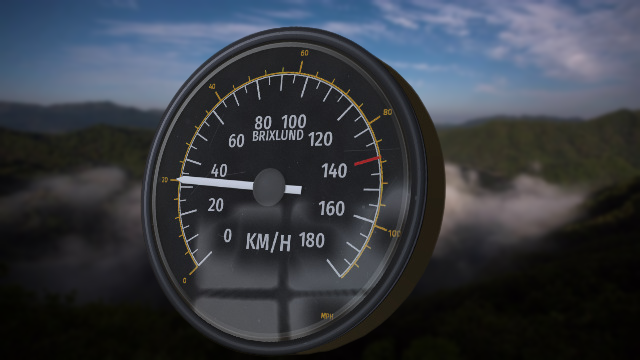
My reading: km/h 32.5
